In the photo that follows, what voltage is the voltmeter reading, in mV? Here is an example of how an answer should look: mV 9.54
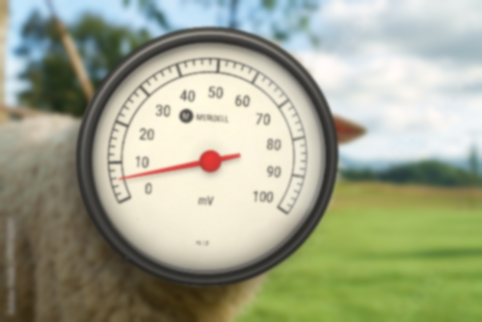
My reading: mV 6
